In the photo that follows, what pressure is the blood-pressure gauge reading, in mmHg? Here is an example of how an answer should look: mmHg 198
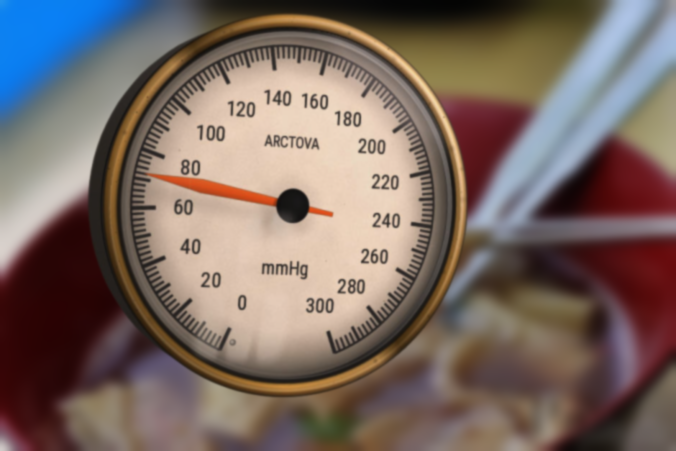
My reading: mmHg 72
